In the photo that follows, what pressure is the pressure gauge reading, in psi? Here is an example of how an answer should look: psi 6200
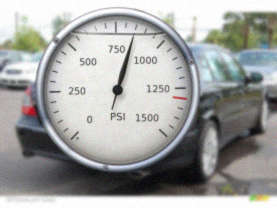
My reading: psi 850
